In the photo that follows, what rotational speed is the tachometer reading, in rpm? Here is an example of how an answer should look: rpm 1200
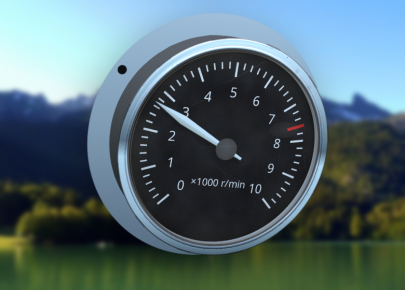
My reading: rpm 2700
